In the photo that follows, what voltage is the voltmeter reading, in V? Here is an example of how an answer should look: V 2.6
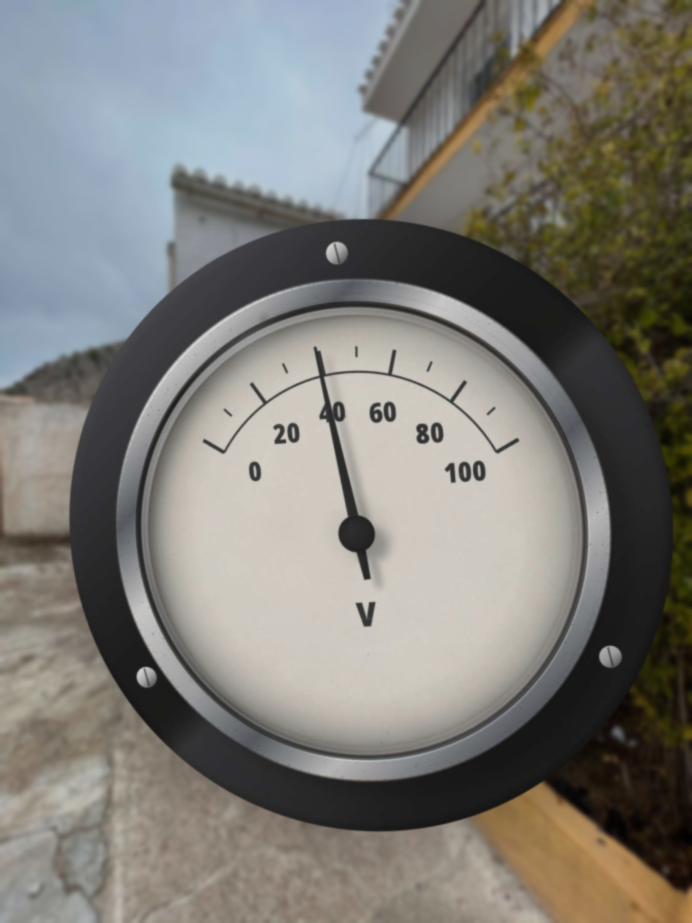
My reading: V 40
